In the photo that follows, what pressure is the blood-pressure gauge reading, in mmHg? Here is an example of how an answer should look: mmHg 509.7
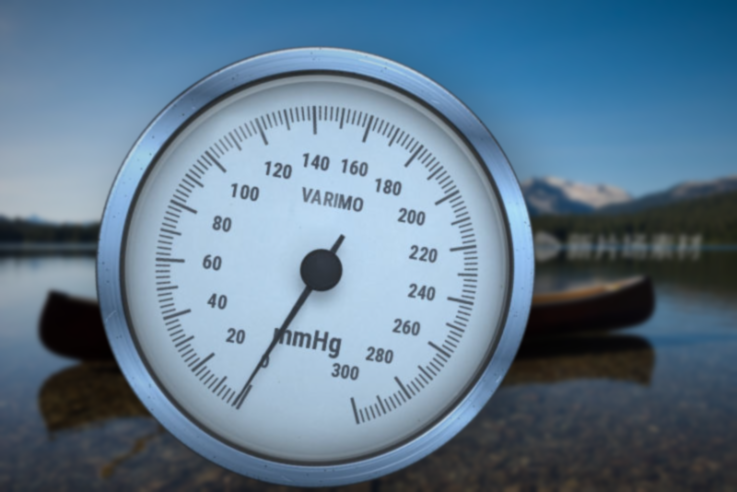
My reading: mmHg 2
